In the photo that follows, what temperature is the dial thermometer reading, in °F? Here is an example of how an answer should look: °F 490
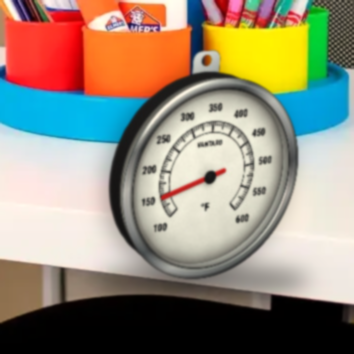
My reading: °F 150
